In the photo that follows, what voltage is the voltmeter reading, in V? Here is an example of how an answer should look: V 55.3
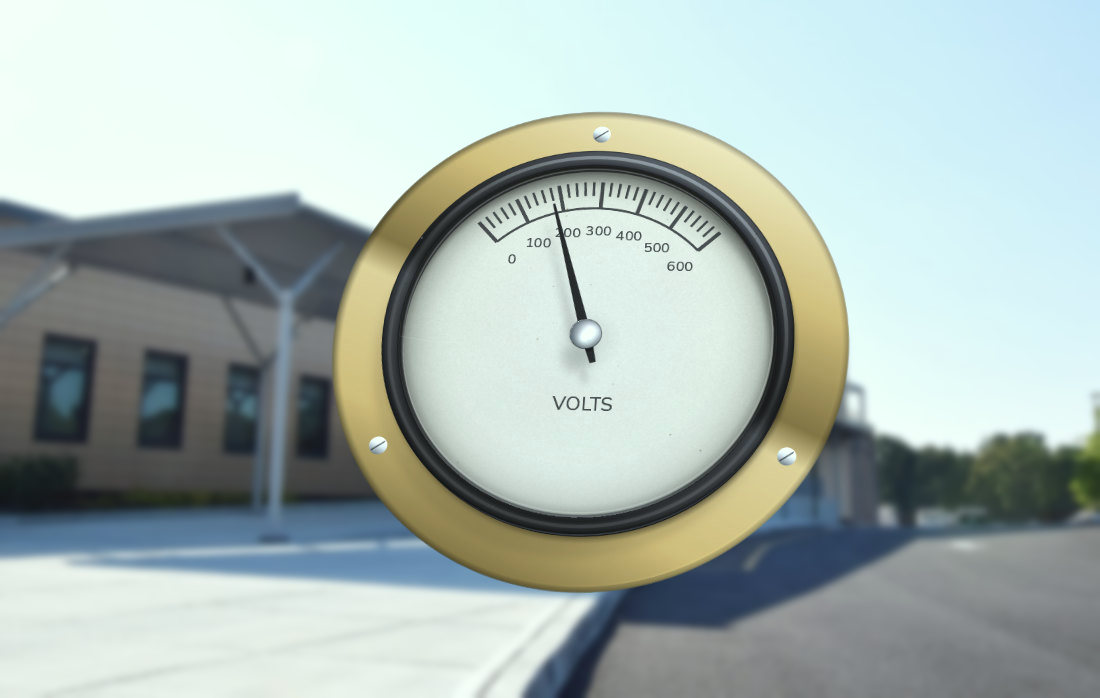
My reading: V 180
